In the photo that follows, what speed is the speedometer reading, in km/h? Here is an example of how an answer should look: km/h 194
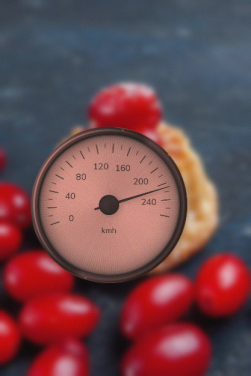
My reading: km/h 225
